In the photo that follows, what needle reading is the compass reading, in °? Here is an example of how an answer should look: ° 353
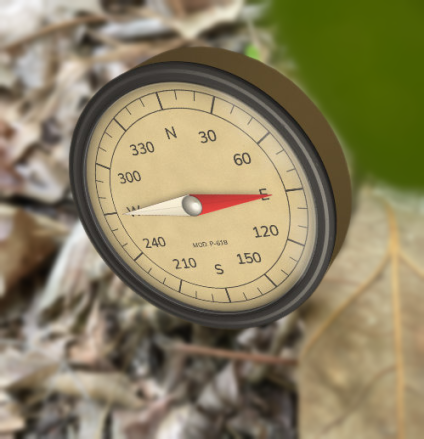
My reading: ° 90
